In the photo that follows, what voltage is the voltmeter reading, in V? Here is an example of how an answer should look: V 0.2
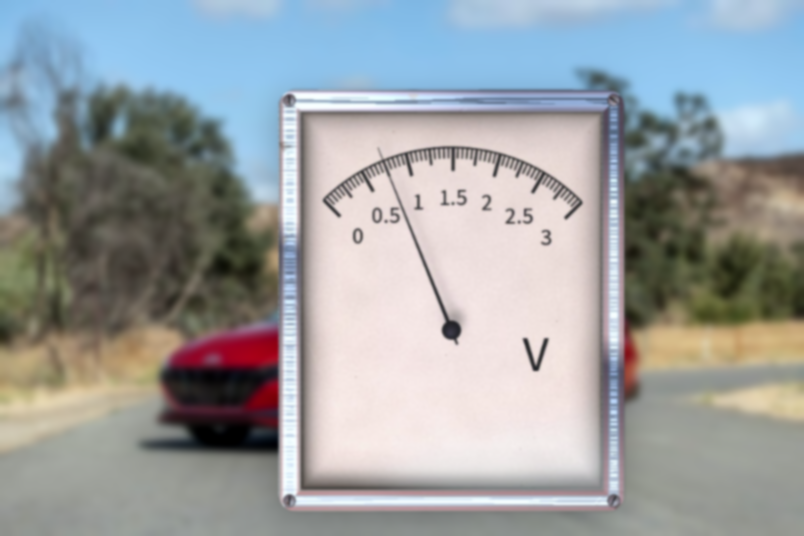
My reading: V 0.75
